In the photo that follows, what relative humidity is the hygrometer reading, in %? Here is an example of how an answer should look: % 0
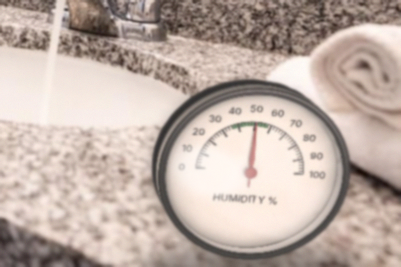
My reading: % 50
